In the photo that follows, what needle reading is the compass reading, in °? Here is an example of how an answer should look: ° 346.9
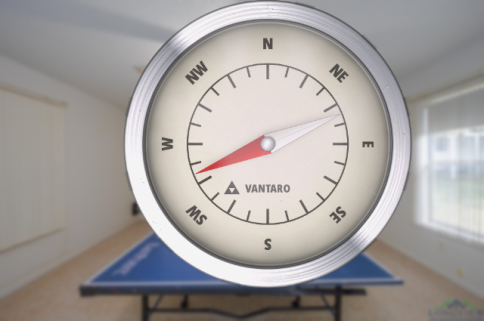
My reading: ° 247.5
